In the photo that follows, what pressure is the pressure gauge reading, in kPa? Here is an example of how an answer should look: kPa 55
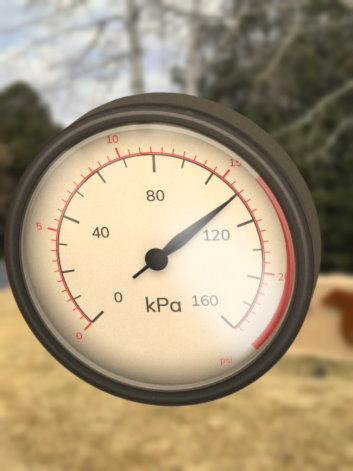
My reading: kPa 110
